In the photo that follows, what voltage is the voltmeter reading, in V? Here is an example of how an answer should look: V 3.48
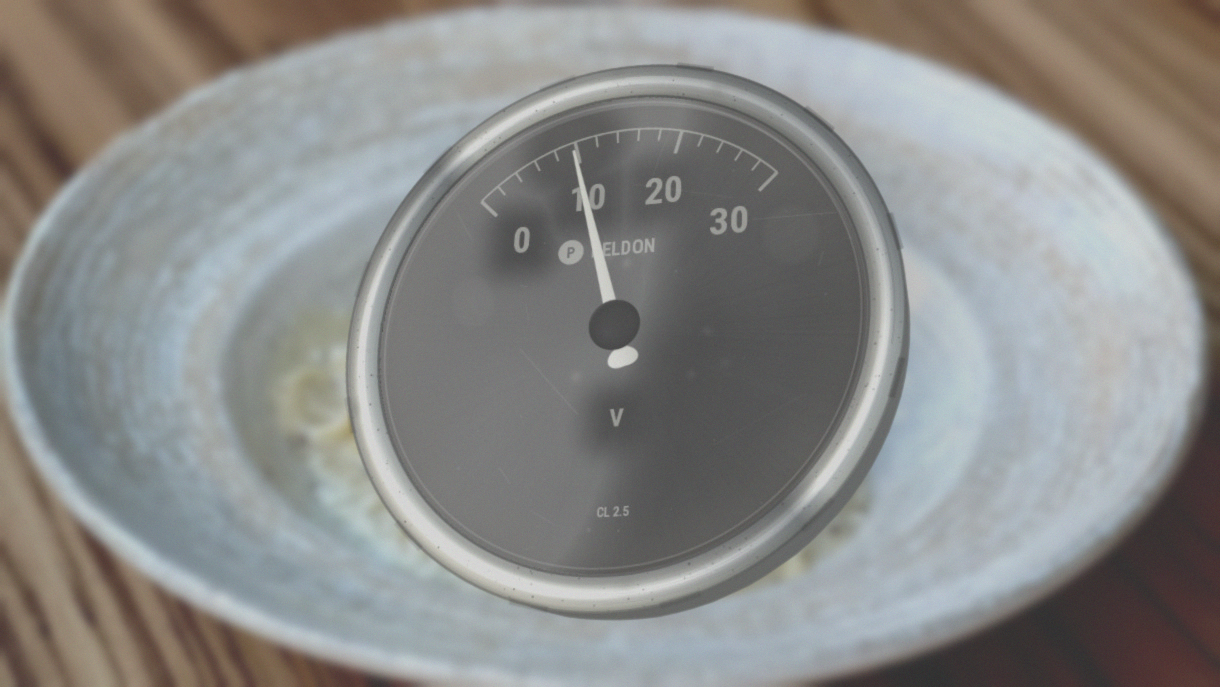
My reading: V 10
